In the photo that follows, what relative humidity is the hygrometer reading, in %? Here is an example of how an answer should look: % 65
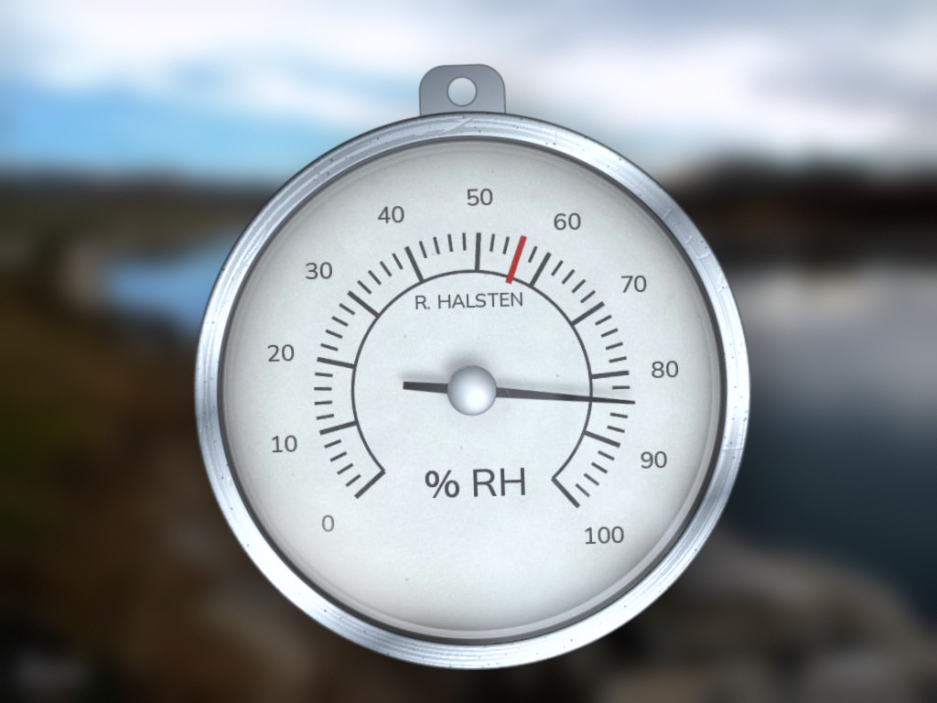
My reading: % 84
